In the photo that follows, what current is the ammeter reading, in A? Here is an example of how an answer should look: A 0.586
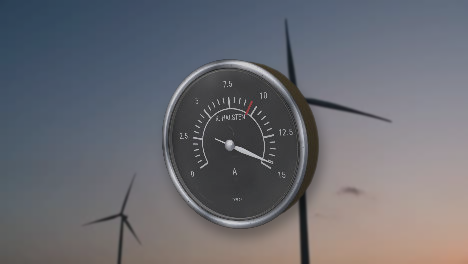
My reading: A 14.5
